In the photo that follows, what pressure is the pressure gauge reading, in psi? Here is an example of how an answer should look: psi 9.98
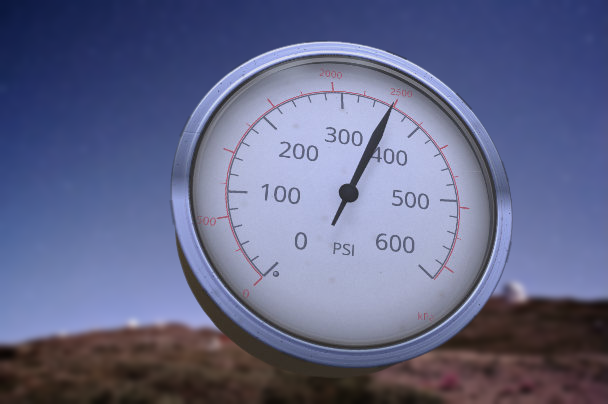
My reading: psi 360
